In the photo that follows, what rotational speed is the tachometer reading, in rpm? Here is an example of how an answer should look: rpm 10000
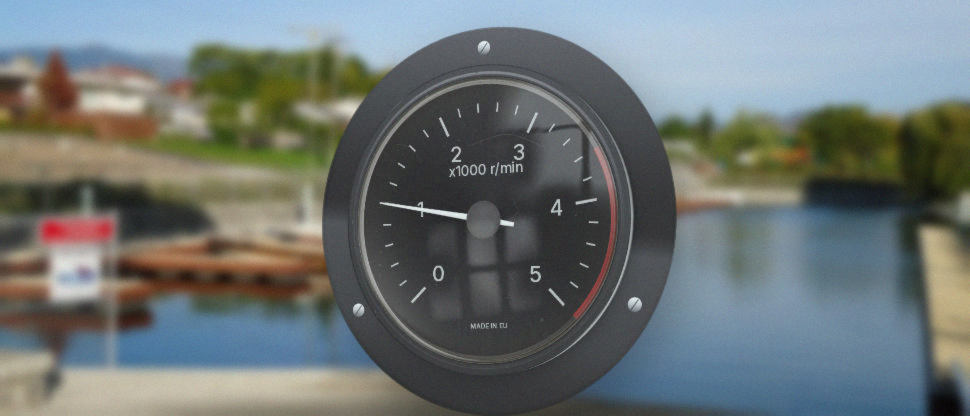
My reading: rpm 1000
